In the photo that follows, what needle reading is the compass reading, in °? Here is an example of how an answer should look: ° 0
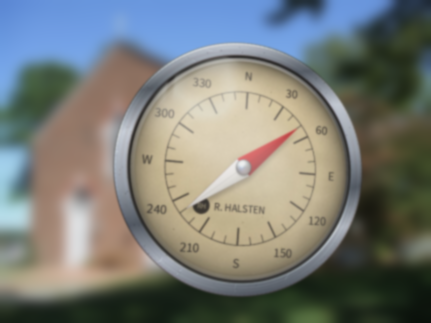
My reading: ° 50
